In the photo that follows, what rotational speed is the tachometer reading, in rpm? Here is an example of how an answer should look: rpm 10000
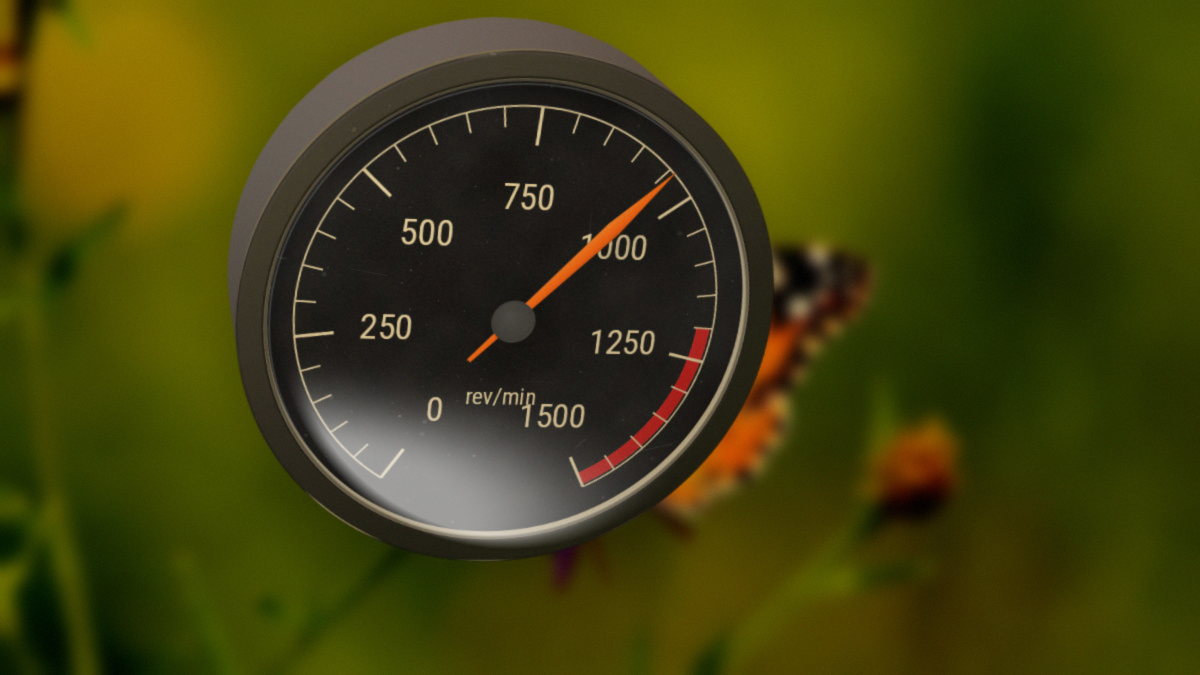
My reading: rpm 950
